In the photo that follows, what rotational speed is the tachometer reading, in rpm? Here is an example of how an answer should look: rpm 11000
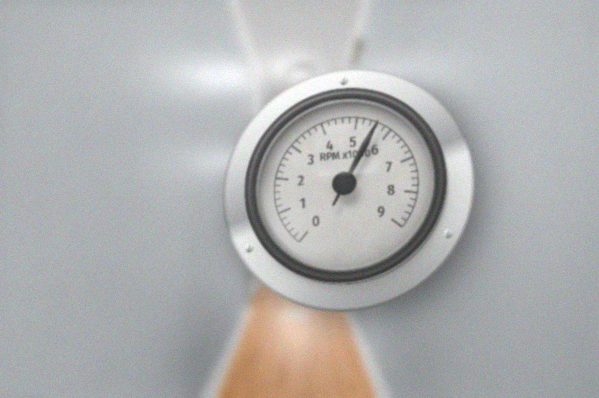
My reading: rpm 5600
